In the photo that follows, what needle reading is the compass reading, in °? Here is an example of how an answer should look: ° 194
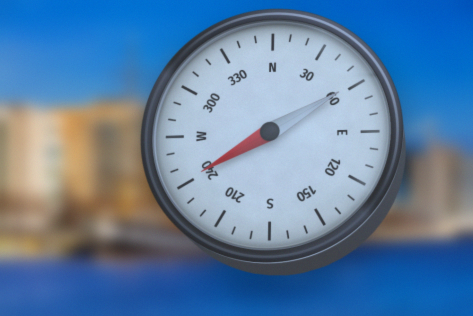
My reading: ° 240
